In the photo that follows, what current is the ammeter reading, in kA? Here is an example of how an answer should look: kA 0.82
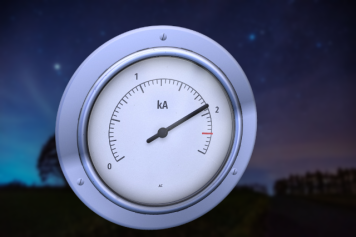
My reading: kA 1.9
